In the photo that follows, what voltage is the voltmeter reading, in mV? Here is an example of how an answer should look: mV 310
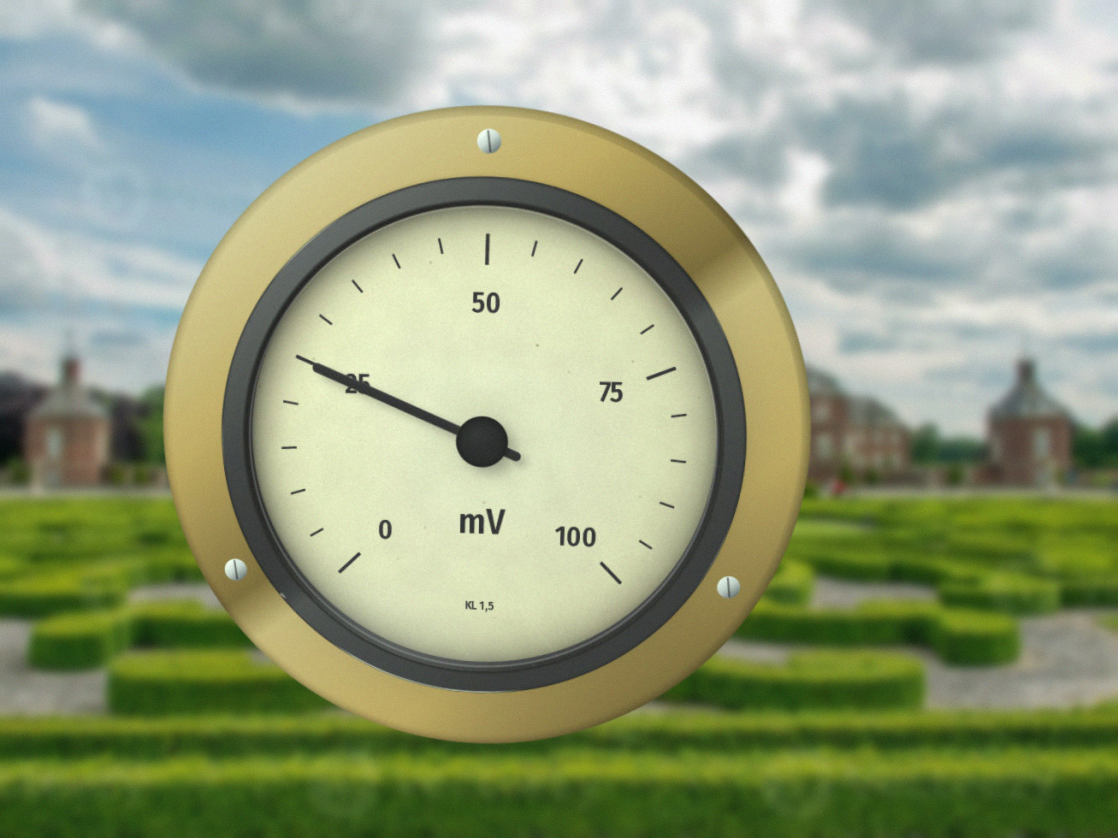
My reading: mV 25
